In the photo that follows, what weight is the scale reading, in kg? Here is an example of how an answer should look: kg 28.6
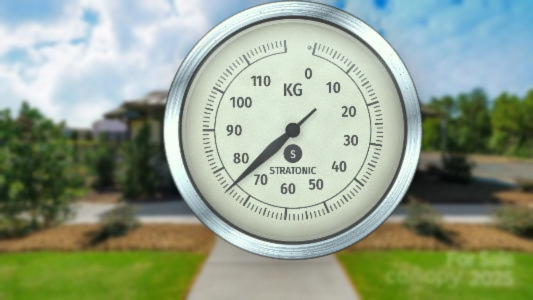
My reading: kg 75
